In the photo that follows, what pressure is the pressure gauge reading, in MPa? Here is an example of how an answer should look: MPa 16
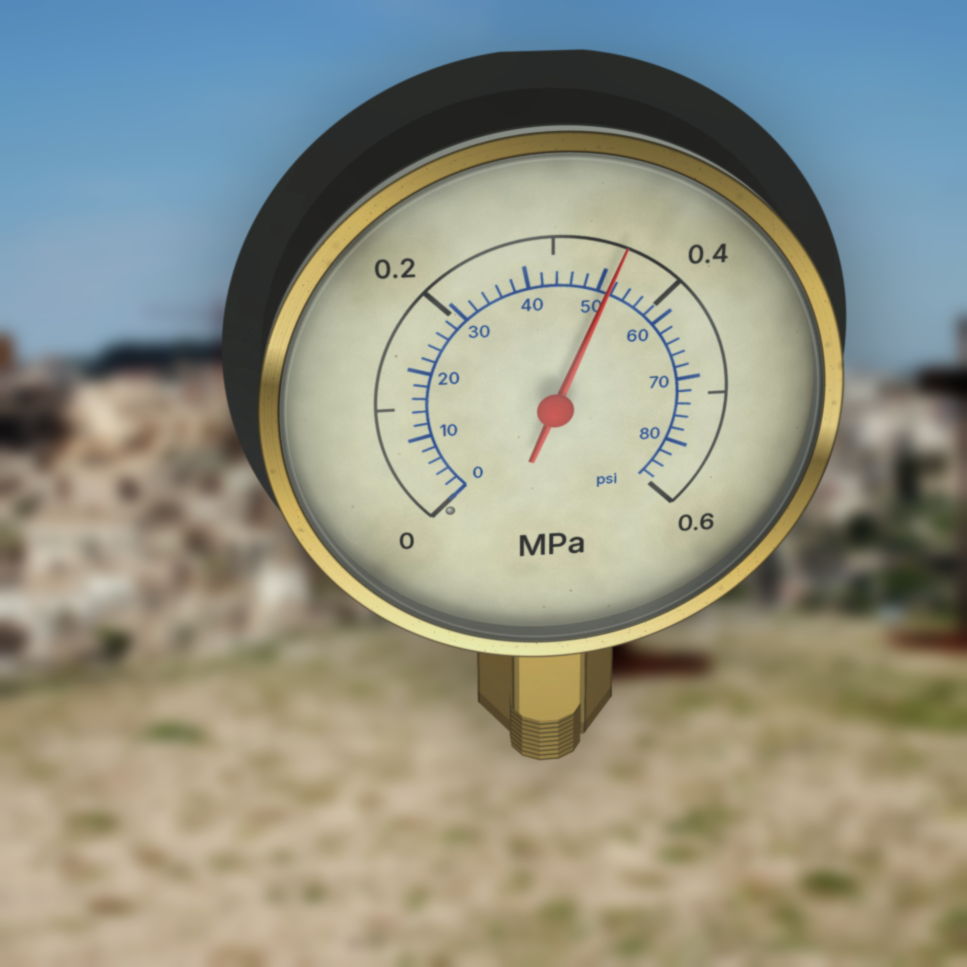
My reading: MPa 0.35
